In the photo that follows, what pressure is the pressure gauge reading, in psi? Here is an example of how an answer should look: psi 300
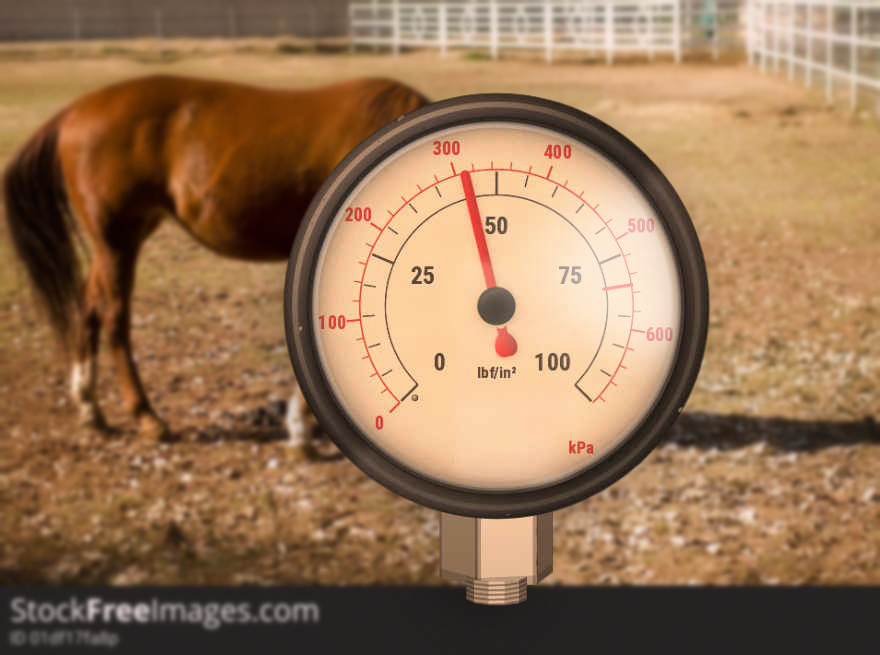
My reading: psi 45
